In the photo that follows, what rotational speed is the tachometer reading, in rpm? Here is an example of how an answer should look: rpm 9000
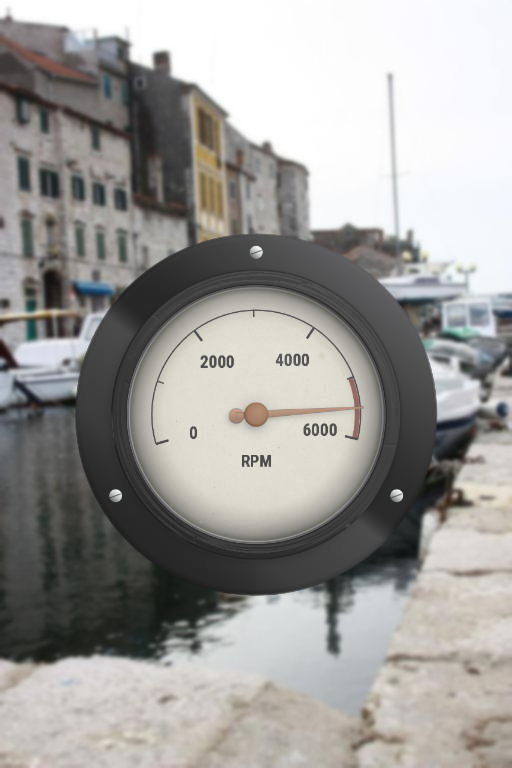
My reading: rpm 5500
